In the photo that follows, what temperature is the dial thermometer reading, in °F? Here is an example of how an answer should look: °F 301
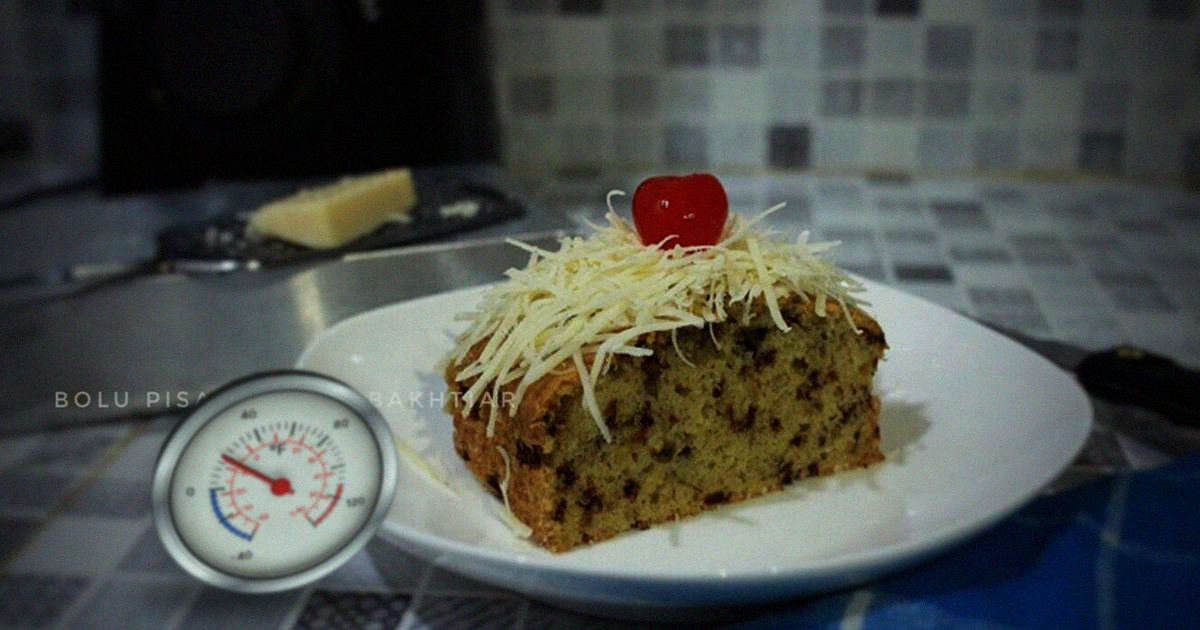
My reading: °F 20
